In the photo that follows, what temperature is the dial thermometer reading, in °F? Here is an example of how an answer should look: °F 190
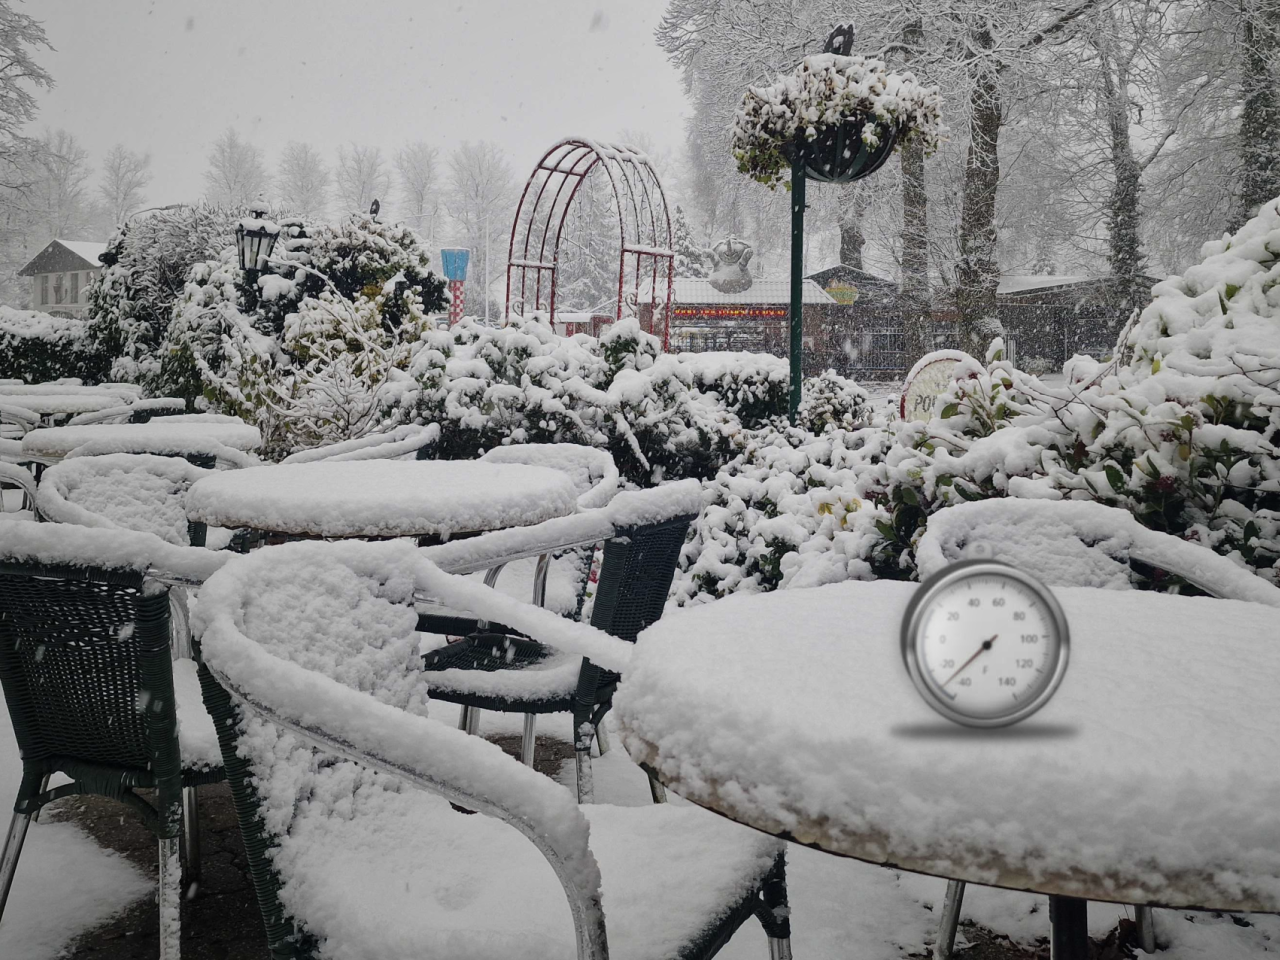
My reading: °F -30
